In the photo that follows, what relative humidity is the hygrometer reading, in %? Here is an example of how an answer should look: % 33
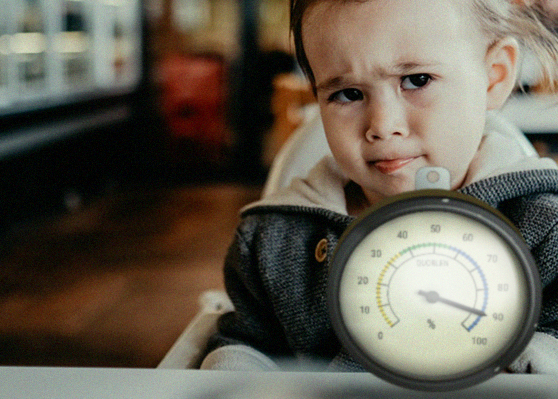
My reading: % 90
